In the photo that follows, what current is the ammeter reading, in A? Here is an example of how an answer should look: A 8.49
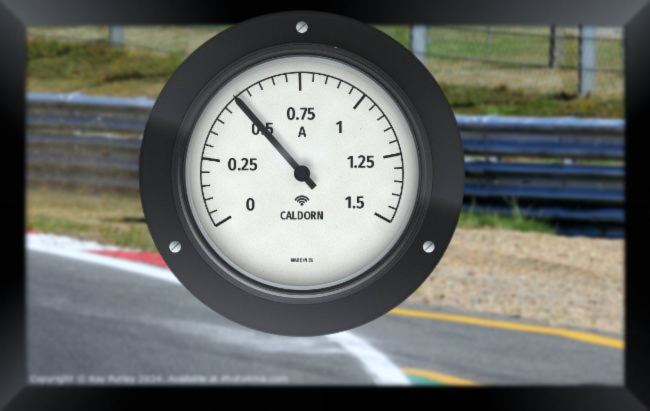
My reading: A 0.5
